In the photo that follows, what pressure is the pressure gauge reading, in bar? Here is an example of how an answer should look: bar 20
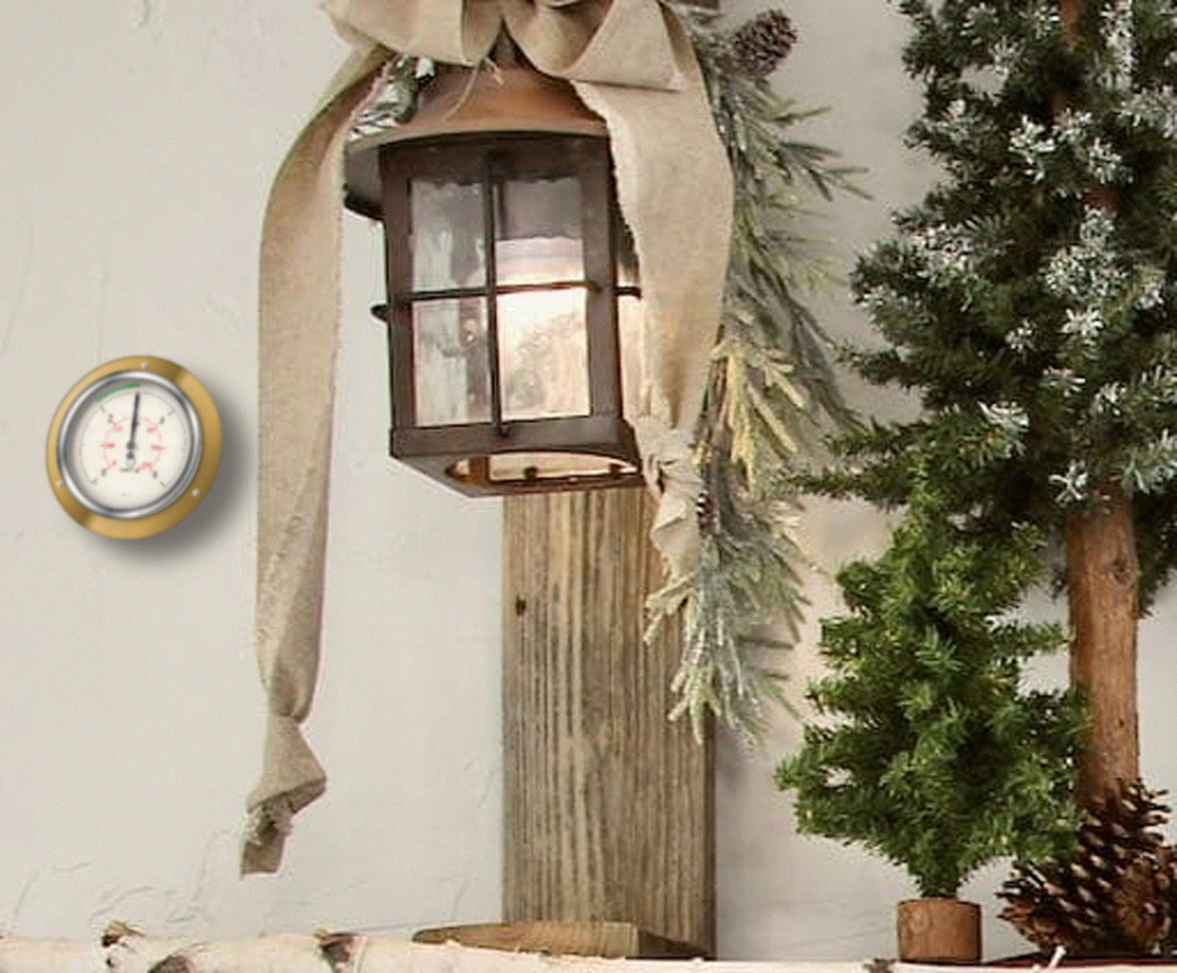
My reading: bar 3
